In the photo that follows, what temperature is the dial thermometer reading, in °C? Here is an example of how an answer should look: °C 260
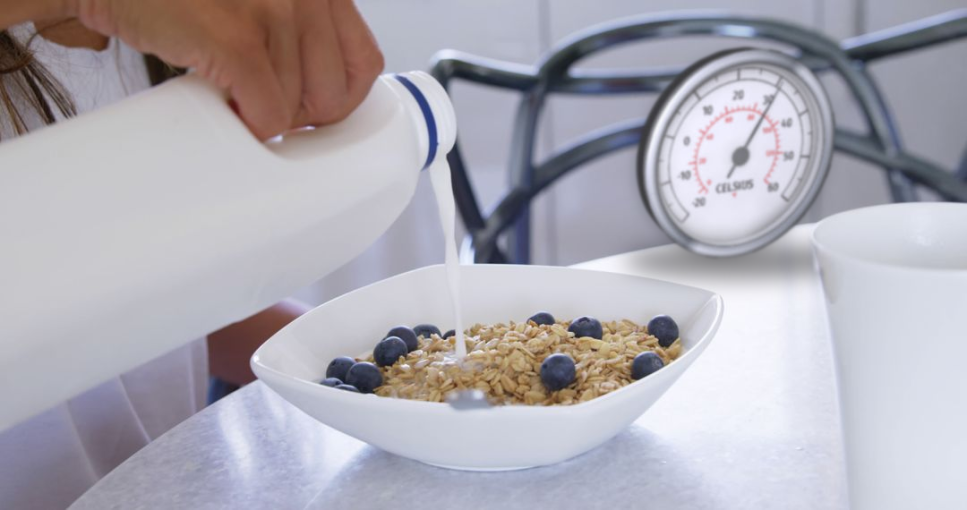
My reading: °C 30
